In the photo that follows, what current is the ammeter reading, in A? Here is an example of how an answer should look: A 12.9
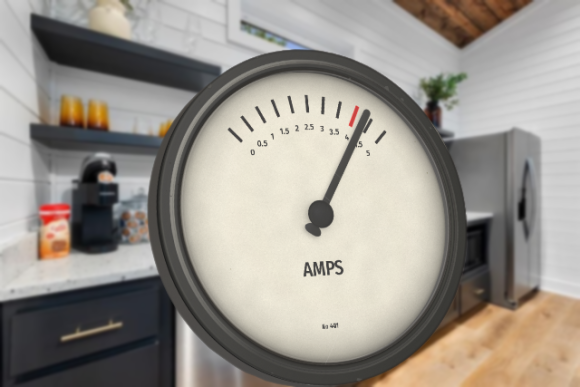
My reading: A 4.25
